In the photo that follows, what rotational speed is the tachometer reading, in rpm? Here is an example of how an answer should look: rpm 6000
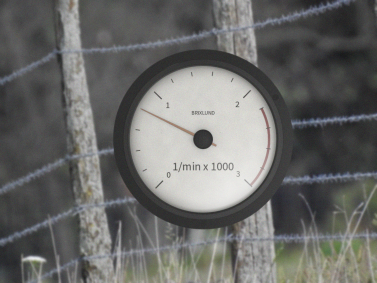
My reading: rpm 800
